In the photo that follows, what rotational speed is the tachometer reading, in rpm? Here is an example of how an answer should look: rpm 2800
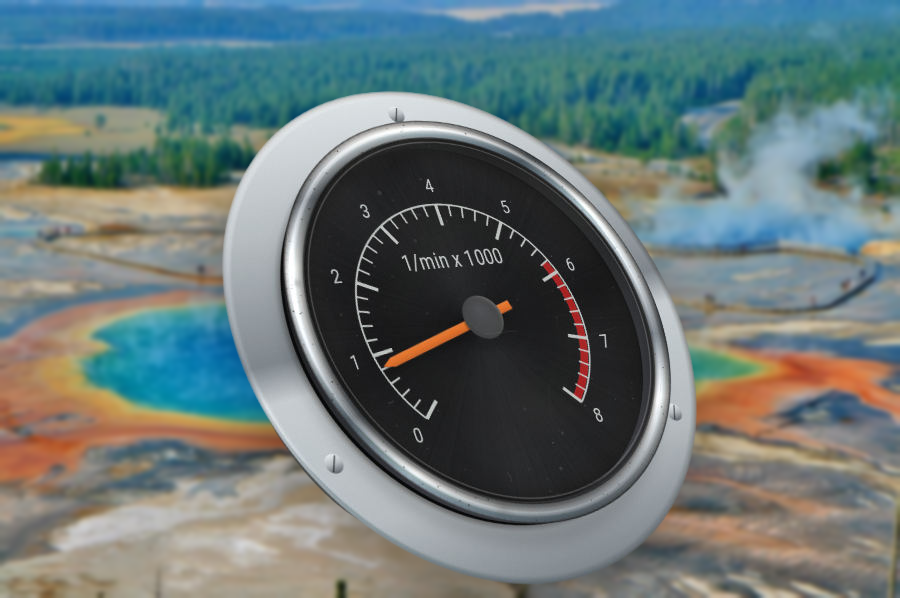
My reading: rpm 800
